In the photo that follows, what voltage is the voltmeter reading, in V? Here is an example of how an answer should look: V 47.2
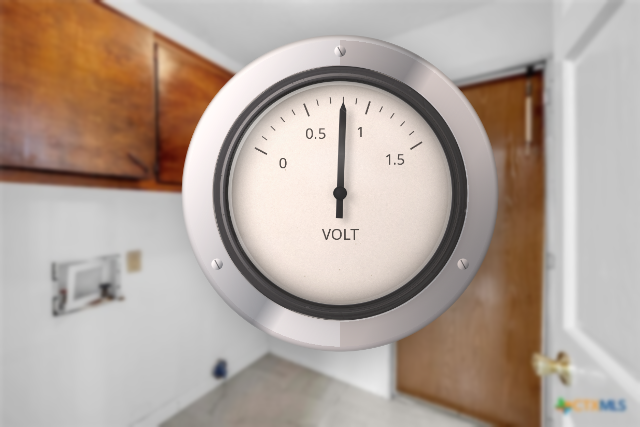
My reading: V 0.8
